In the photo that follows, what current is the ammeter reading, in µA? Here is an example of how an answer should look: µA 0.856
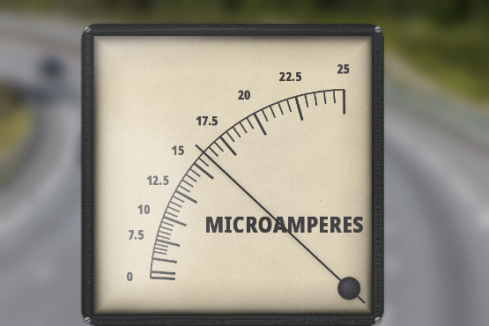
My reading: µA 16
